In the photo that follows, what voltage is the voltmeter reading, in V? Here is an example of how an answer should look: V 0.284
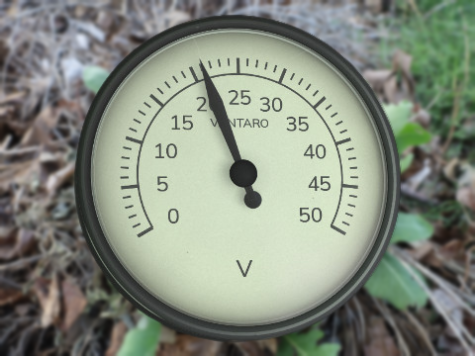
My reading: V 21
